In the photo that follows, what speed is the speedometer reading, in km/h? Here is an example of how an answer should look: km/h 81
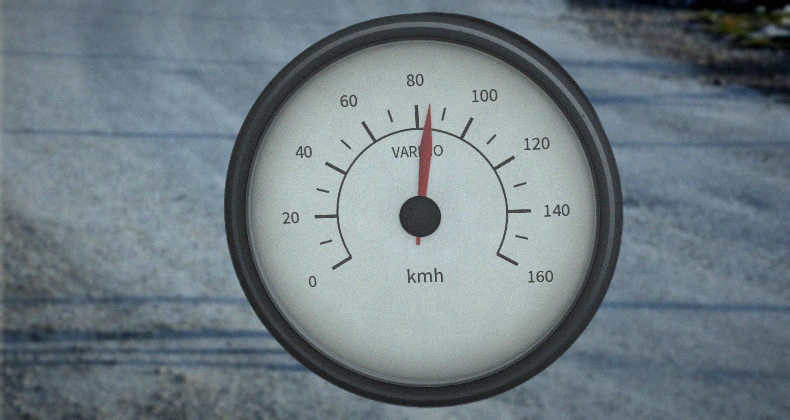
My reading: km/h 85
